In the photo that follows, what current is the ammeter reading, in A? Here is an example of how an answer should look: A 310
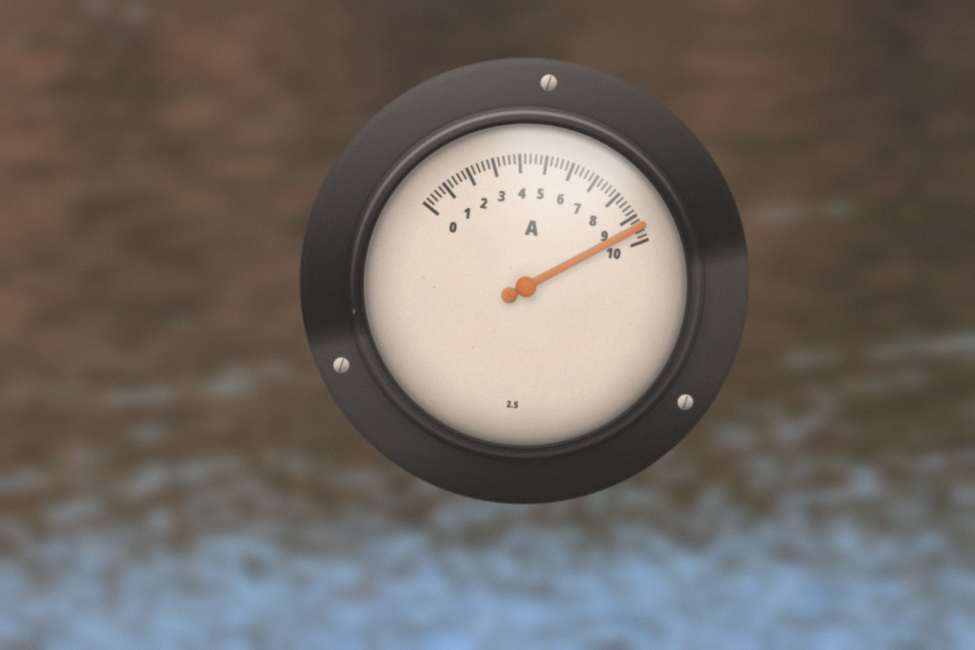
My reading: A 9.4
